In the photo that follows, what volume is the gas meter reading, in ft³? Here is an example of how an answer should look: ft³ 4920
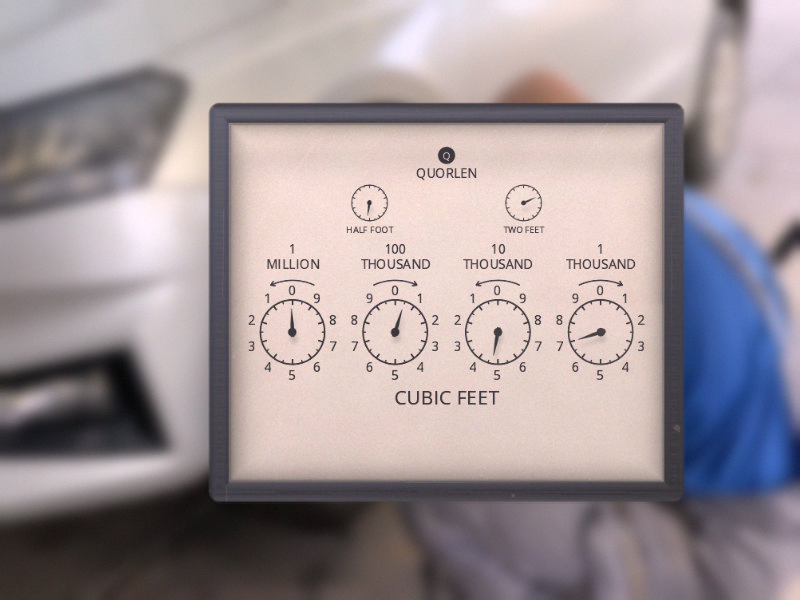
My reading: ft³ 4700
